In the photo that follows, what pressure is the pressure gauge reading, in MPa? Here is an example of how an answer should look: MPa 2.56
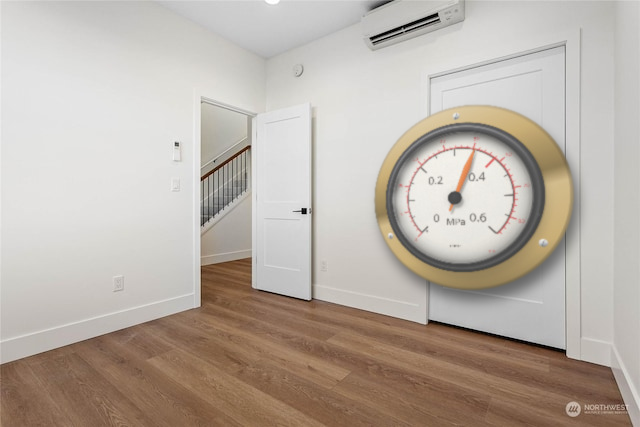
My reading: MPa 0.35
